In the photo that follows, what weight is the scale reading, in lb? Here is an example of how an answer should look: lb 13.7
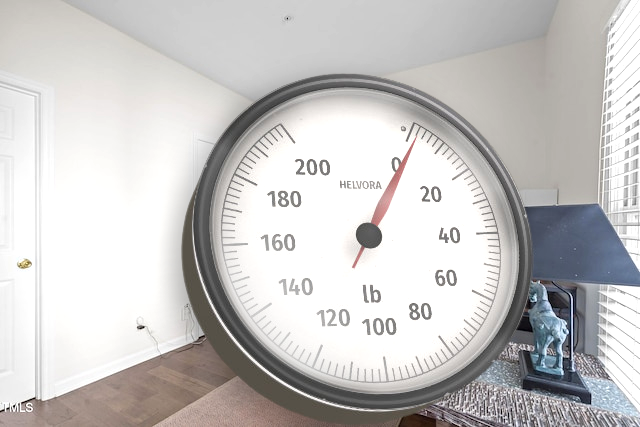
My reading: lb 2
